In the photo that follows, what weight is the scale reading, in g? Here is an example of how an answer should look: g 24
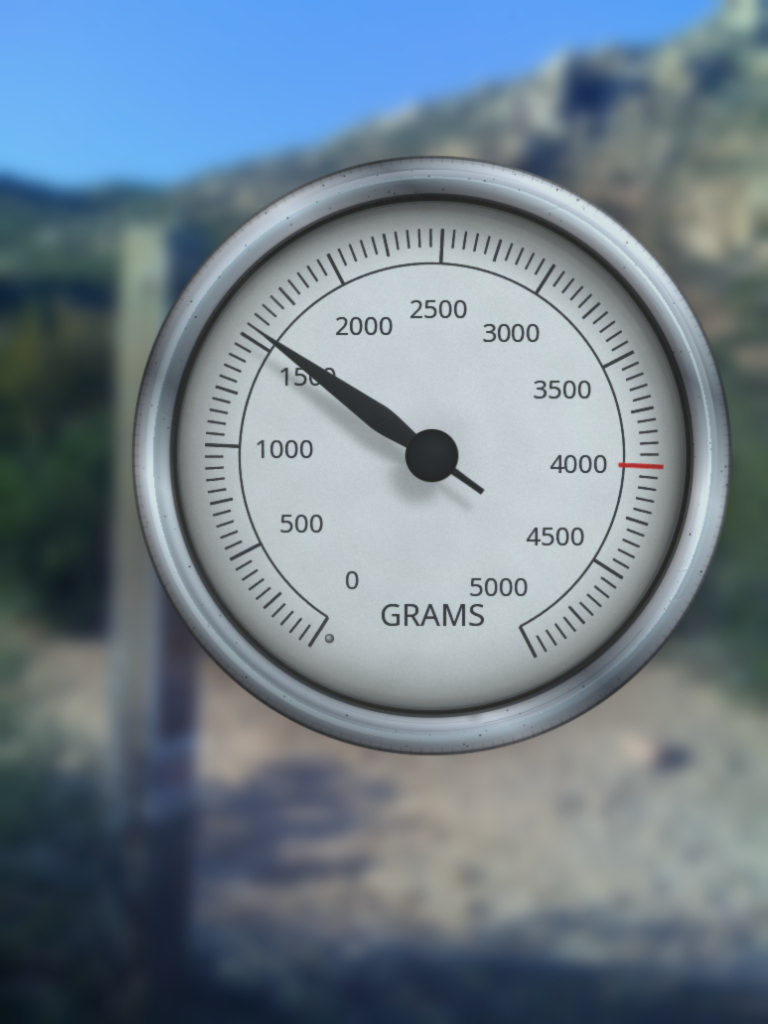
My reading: g 1550
